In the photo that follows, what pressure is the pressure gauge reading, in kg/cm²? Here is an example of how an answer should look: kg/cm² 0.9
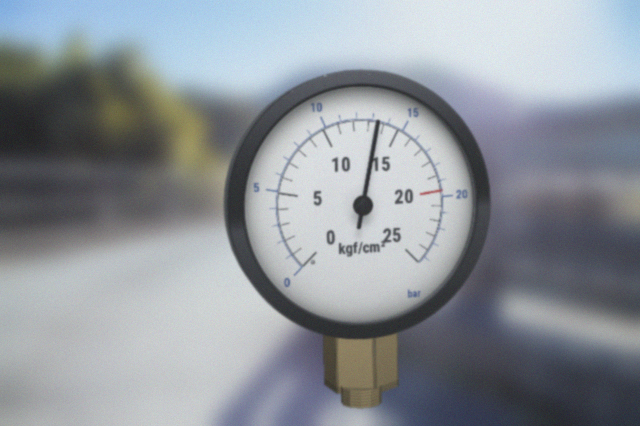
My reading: kg/cm² 13.5
